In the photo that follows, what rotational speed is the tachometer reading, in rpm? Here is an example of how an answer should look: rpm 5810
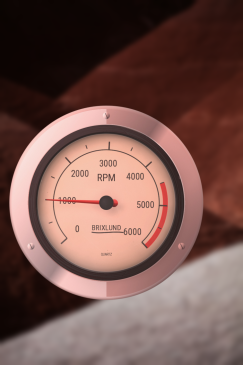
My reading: rpm 1000
